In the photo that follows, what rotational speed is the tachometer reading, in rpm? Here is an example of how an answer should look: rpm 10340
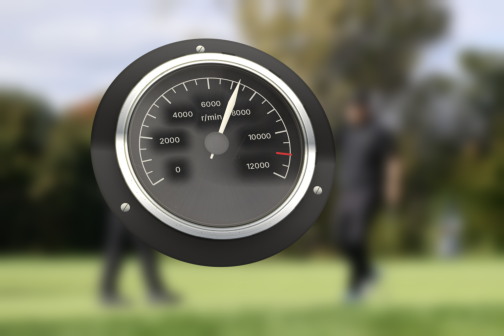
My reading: rpm 7250
